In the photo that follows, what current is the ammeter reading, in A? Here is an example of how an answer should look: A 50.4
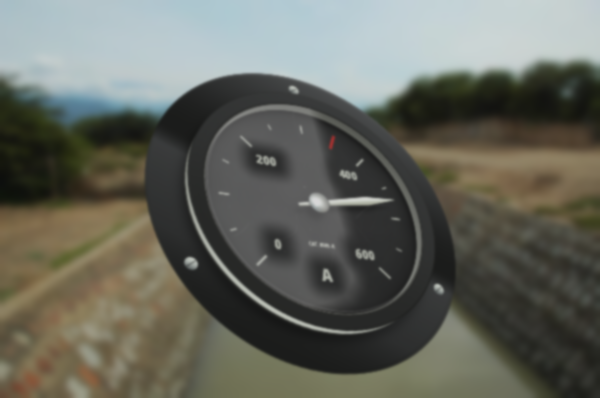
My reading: A 475
